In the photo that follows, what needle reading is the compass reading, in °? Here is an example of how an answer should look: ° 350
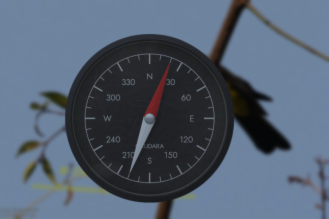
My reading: ° 20
